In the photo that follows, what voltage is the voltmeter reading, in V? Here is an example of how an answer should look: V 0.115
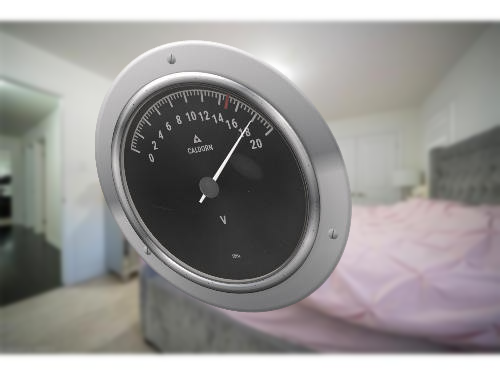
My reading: V 18
